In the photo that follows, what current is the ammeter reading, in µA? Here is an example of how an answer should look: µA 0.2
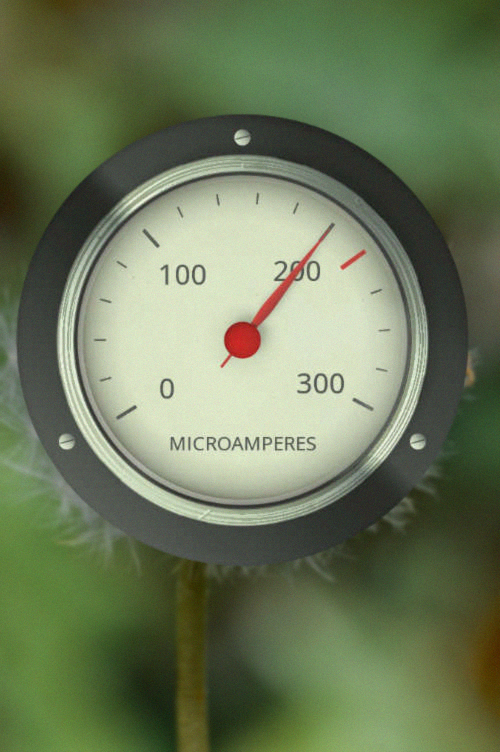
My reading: µA 200
